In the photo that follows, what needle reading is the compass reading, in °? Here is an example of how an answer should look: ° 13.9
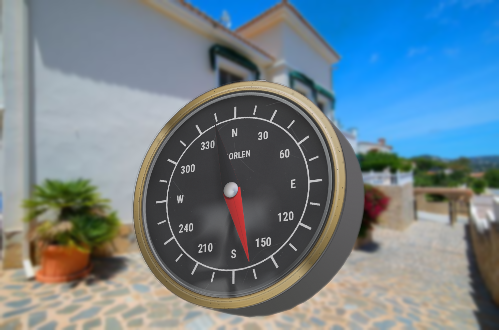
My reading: ° 165
